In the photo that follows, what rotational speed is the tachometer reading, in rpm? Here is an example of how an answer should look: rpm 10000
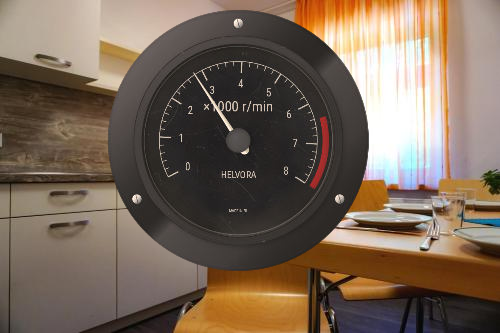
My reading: rpm 2800
